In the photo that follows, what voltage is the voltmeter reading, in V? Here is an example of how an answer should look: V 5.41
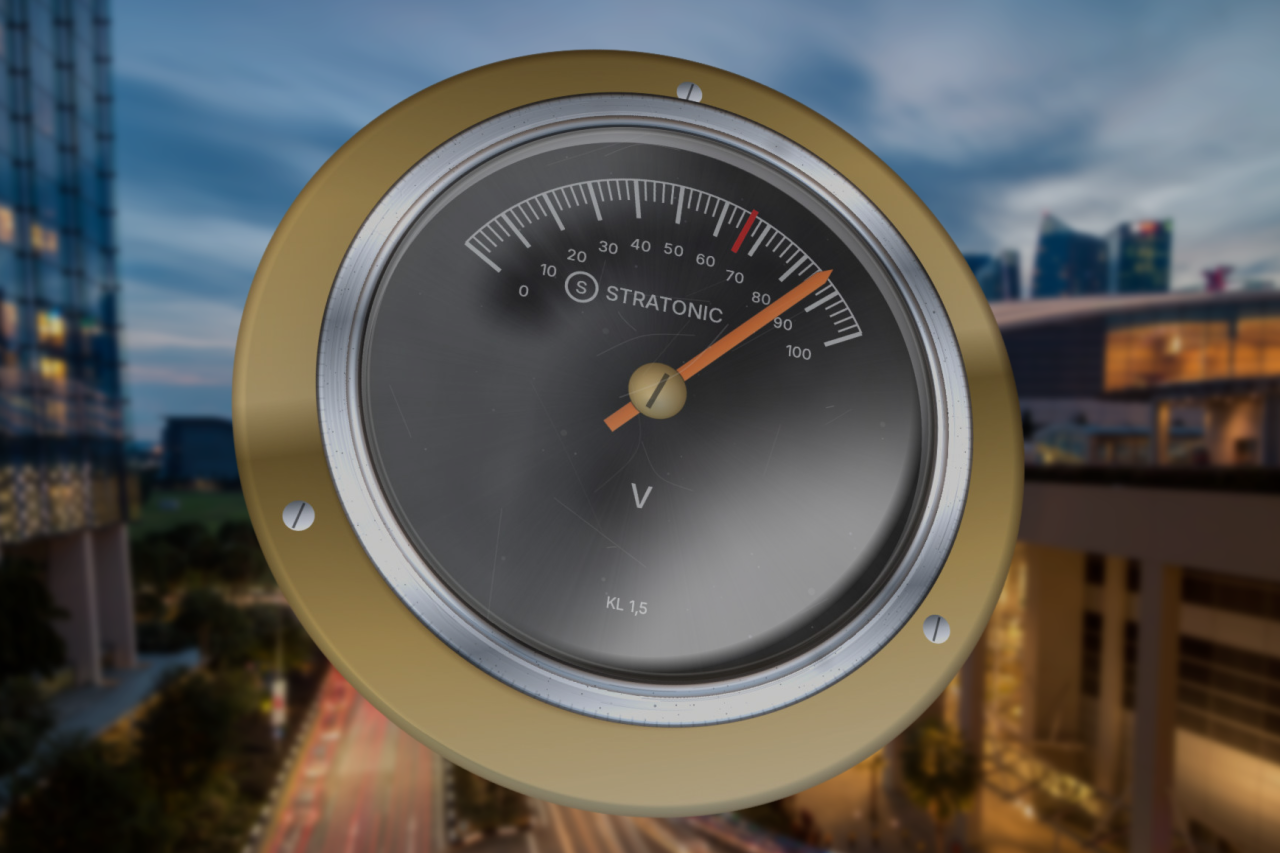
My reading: V 86
